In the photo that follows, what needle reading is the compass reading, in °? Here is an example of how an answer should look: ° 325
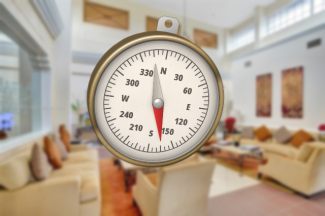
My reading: ° 165
